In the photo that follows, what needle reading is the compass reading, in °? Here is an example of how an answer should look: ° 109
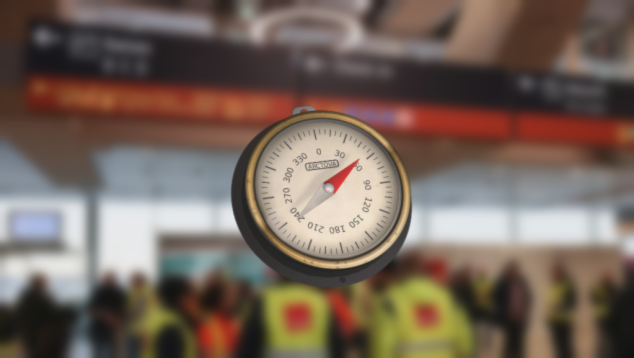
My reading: ° 55
